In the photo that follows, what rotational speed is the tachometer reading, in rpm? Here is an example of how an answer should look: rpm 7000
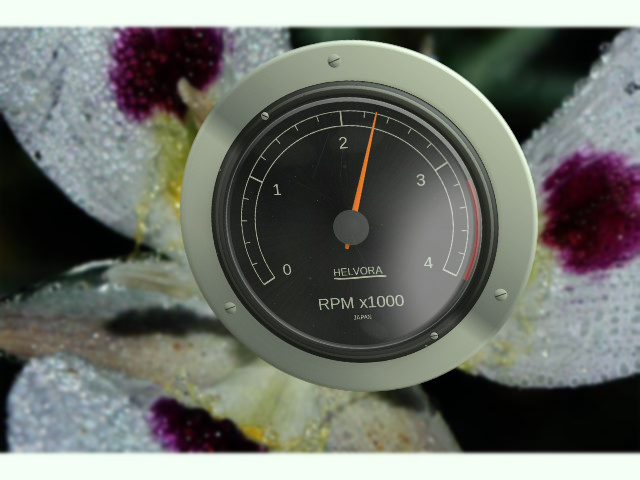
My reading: rpm 2300
